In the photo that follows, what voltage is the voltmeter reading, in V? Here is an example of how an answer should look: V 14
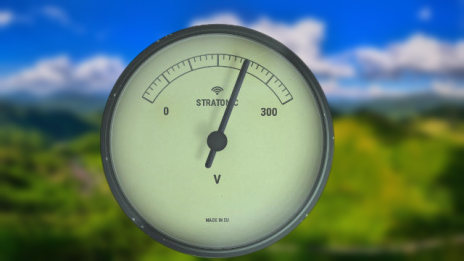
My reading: V 200
